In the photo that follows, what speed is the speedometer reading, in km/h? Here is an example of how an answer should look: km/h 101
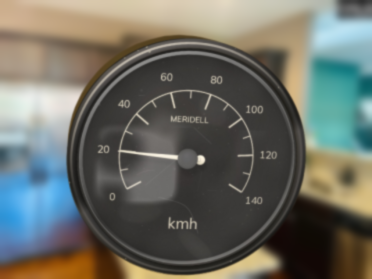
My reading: km/h 20
